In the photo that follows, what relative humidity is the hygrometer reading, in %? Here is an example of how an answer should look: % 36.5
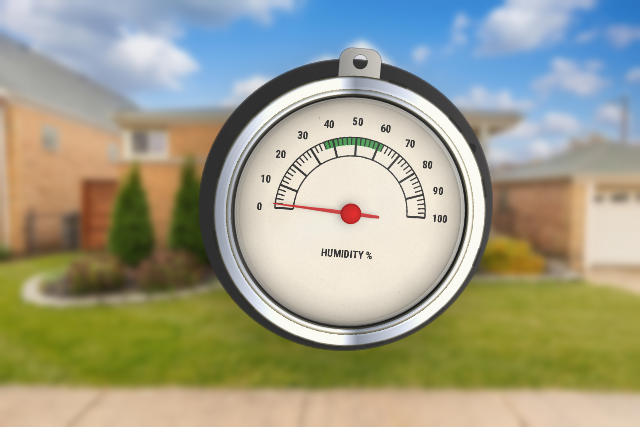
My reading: % 2
